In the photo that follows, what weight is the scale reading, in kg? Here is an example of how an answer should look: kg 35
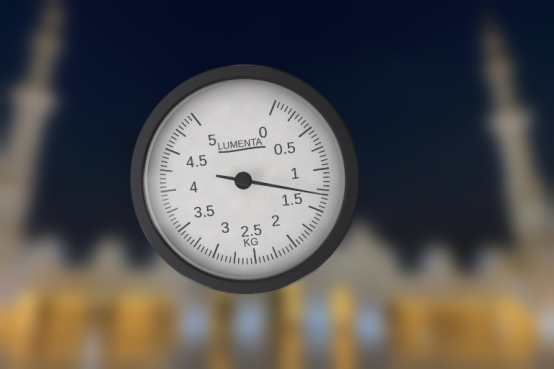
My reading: kg 1.3
